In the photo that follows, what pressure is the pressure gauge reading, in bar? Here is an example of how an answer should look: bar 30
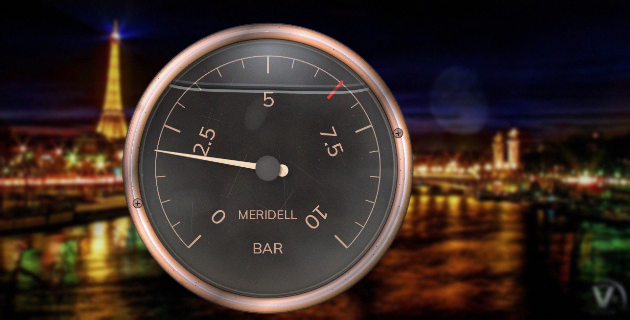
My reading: bar 2
